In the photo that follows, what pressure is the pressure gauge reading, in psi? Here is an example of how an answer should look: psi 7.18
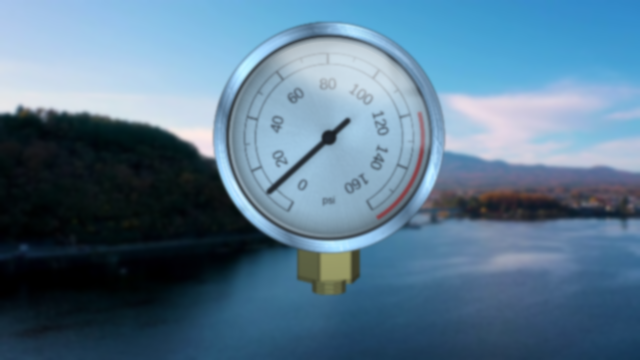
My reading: psi 10
